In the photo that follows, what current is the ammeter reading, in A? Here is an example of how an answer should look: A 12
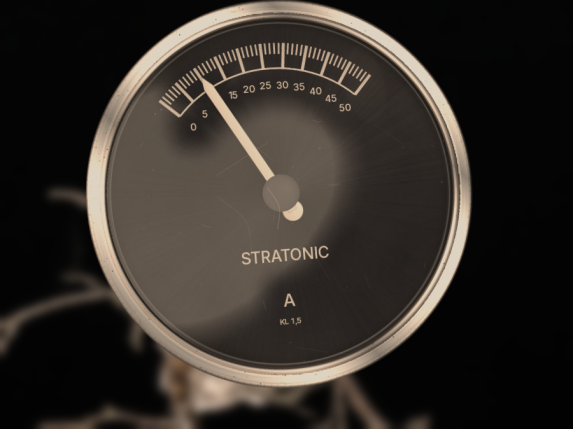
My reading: A 10
